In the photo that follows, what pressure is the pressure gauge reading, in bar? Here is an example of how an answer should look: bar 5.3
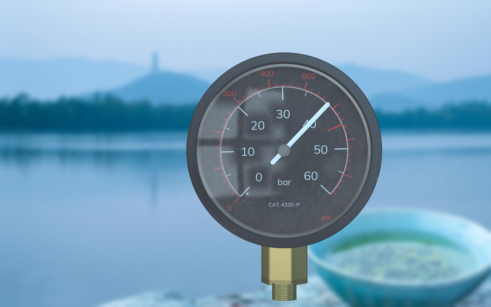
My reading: bar 40
